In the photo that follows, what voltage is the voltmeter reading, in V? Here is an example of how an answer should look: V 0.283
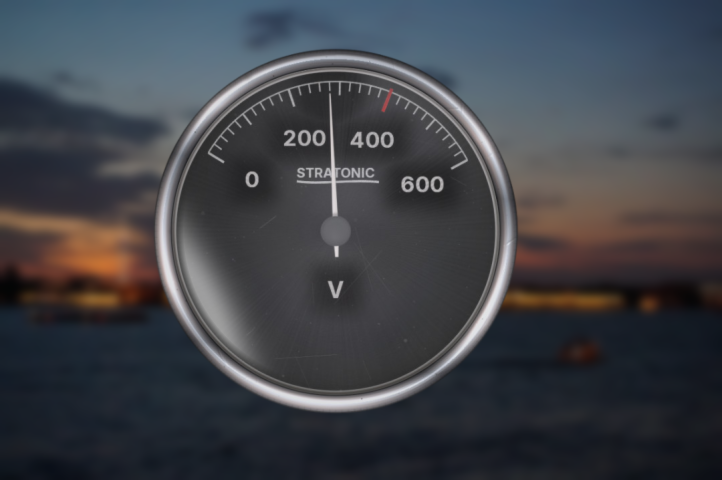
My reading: V 280
